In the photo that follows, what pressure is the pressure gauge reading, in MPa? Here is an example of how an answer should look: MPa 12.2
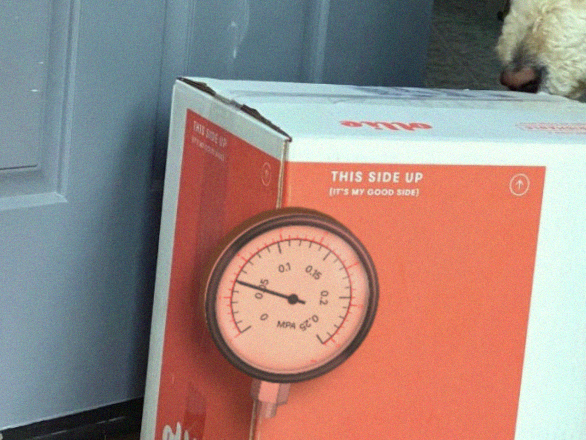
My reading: MPa 0.05
